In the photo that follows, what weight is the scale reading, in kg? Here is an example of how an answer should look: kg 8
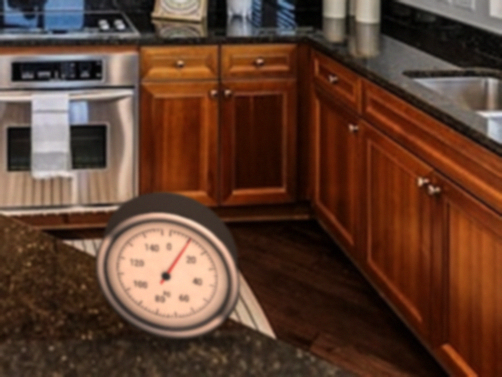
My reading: kg 10
